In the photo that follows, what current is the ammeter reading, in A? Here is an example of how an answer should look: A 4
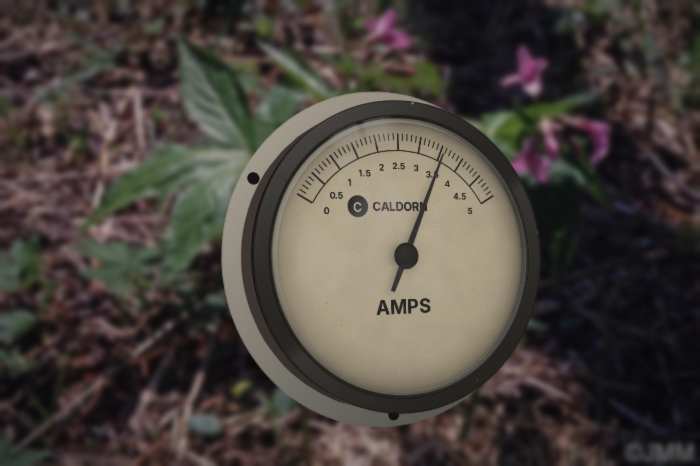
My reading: A 3.5
